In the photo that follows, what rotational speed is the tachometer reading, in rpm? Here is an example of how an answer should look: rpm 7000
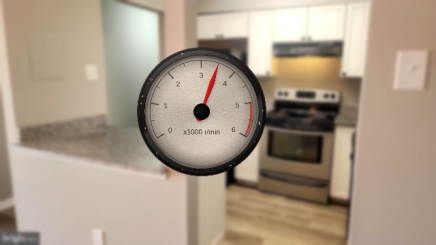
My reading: rpm 3500
